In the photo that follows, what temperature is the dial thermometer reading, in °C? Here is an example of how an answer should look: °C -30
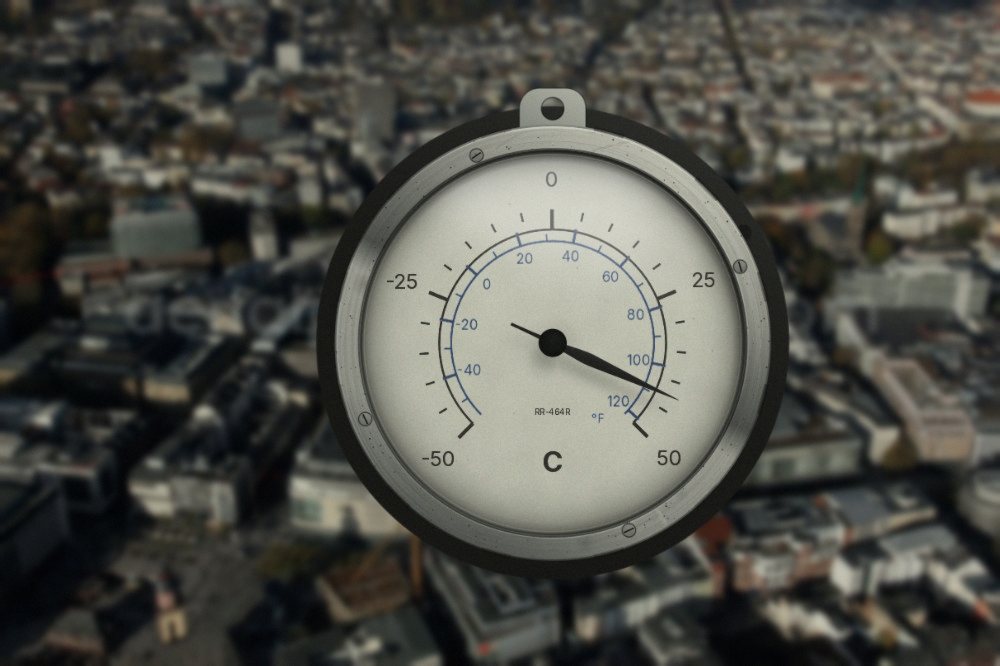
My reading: °C 42.5
